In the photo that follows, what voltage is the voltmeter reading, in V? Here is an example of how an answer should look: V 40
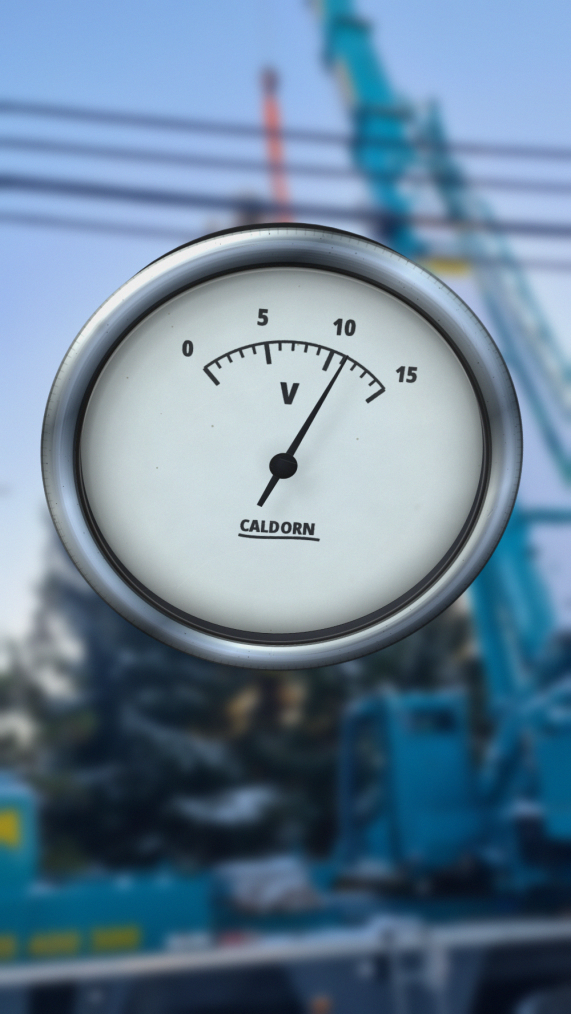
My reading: V 11
